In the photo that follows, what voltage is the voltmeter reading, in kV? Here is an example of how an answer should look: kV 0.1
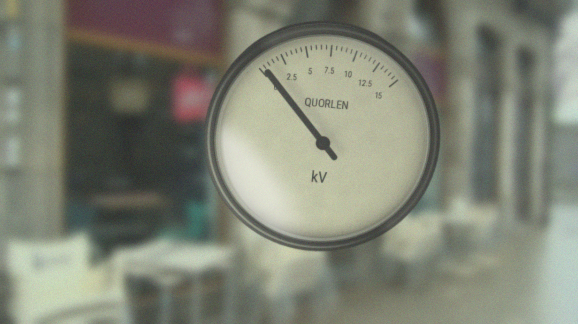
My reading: kV 0.5
